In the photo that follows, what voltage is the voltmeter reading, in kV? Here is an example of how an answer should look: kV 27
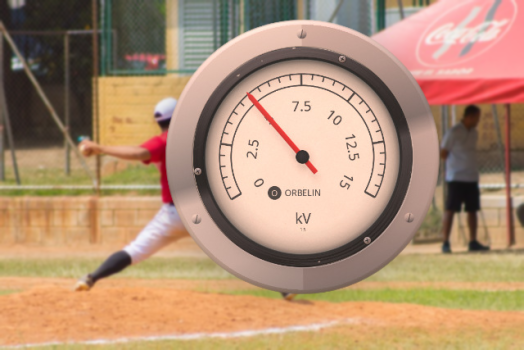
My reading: kV 5
